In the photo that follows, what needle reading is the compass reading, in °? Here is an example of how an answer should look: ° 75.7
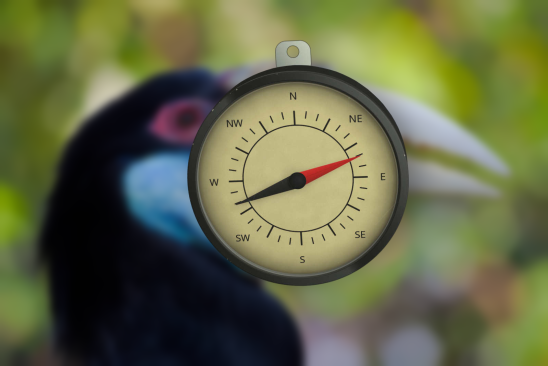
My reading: ° 70
